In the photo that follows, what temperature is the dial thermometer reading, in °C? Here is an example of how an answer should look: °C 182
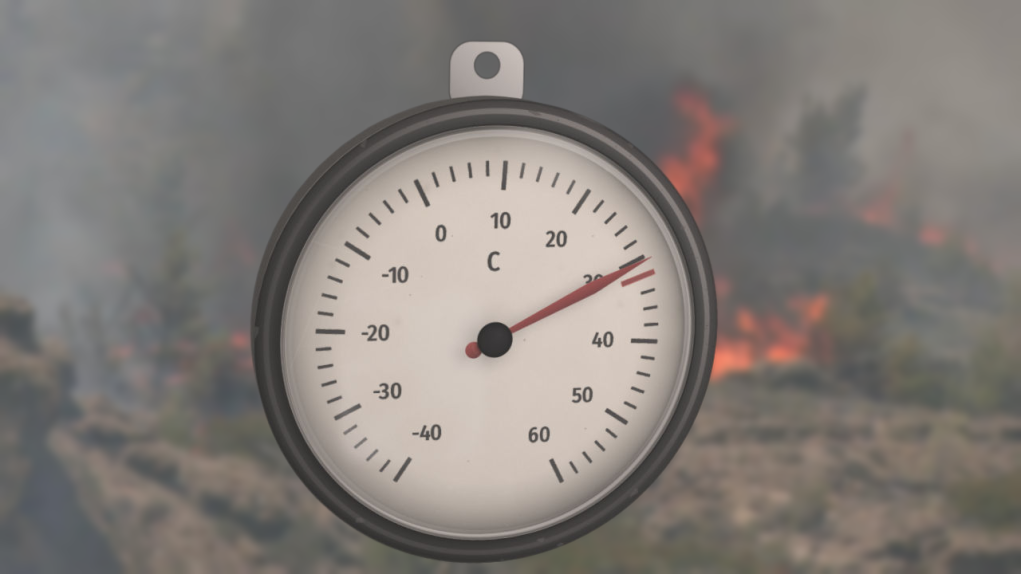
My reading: °C 30
